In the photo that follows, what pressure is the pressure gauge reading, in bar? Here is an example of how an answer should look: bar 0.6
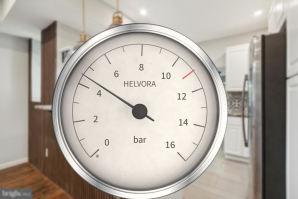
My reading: bar 4.5
